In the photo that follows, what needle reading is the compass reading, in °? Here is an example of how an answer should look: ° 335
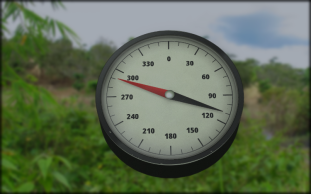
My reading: ° 290
